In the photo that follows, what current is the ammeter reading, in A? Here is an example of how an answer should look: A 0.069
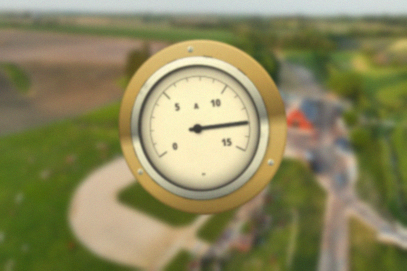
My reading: A 13
